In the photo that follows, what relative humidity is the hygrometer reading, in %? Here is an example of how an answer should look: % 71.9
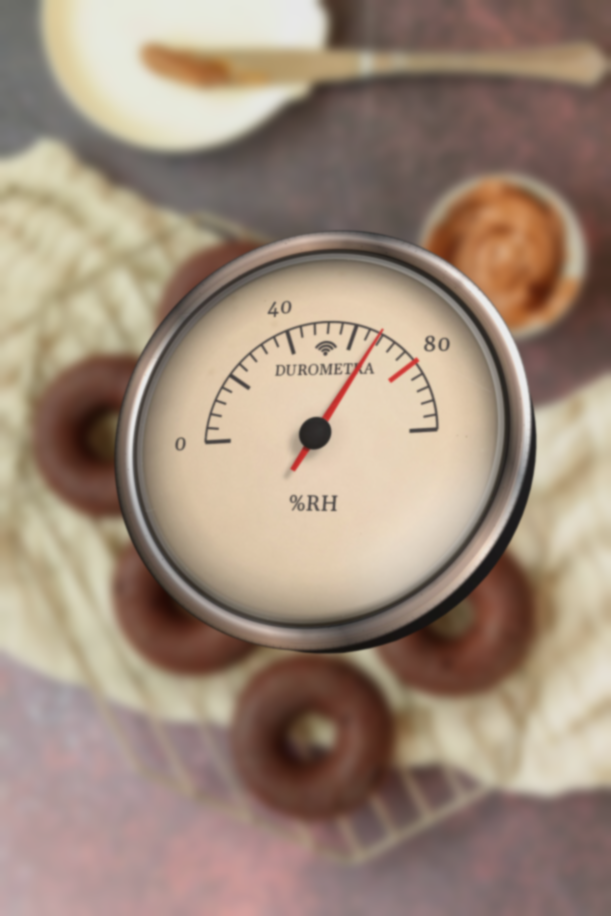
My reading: % 68
